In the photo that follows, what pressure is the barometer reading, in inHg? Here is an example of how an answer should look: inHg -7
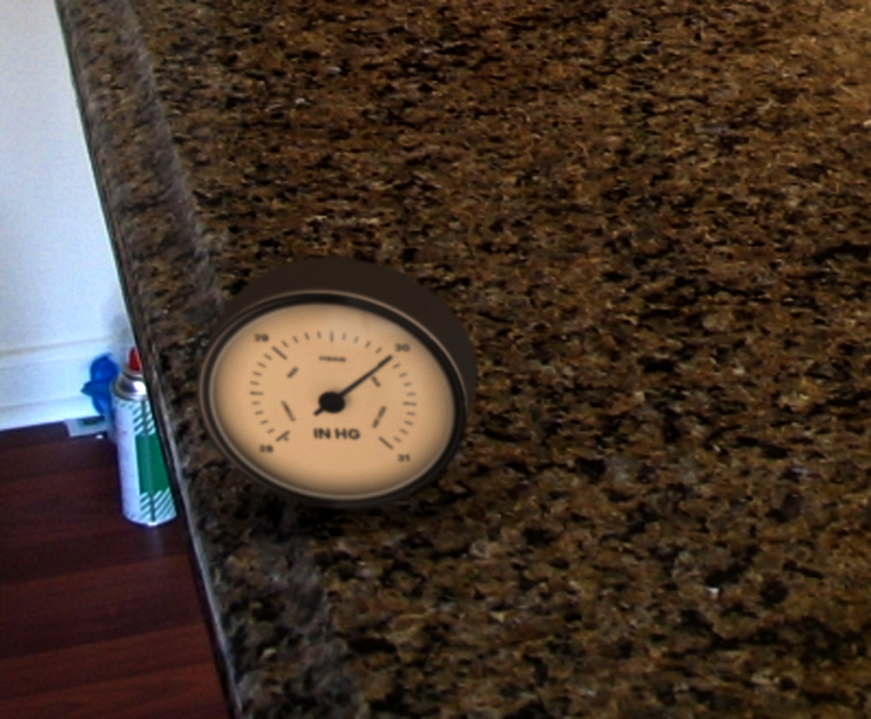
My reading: inHg 30
